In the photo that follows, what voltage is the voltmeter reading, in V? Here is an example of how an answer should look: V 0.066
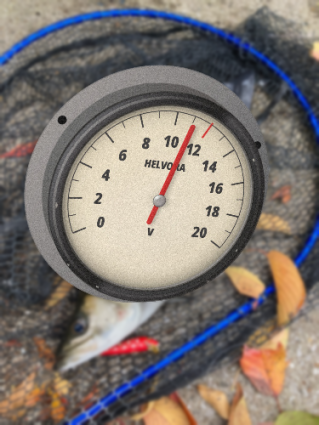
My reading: V 11
